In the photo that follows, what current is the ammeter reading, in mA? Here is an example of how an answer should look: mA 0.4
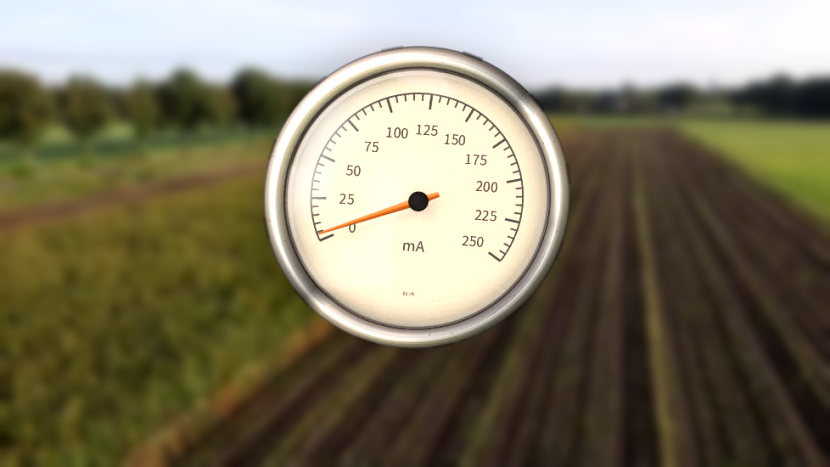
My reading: mA 5
